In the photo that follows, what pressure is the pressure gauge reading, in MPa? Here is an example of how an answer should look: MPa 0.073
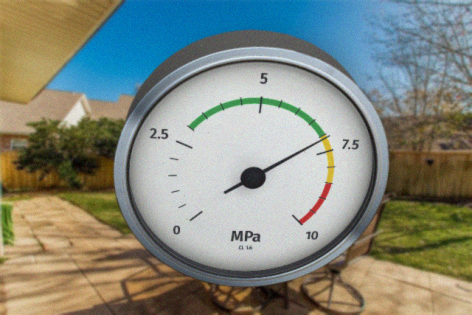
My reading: MPa 7
